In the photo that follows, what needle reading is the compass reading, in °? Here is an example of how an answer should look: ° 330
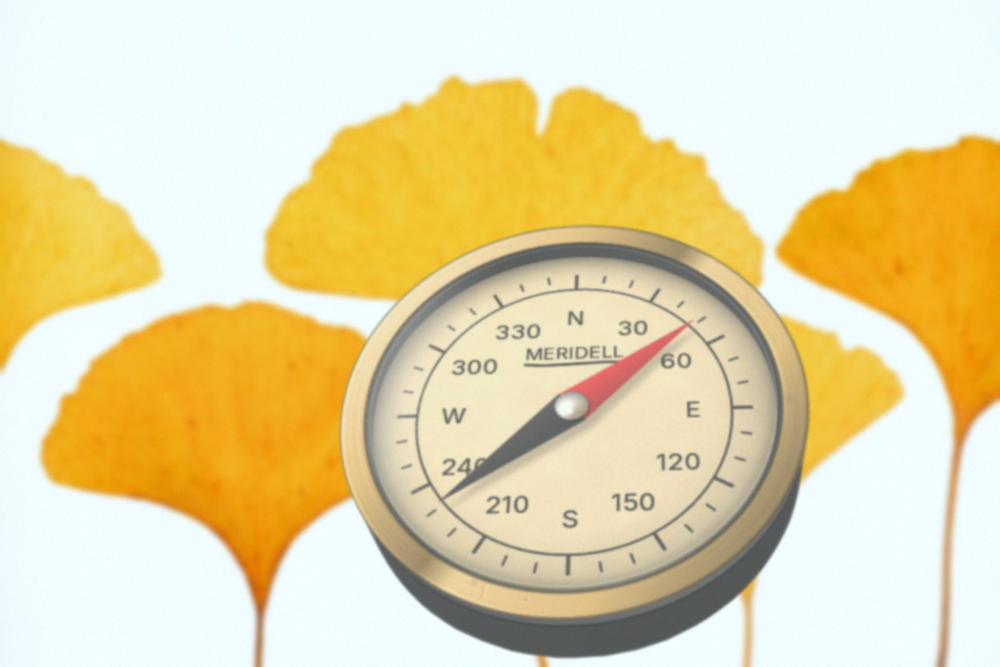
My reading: ° 50
